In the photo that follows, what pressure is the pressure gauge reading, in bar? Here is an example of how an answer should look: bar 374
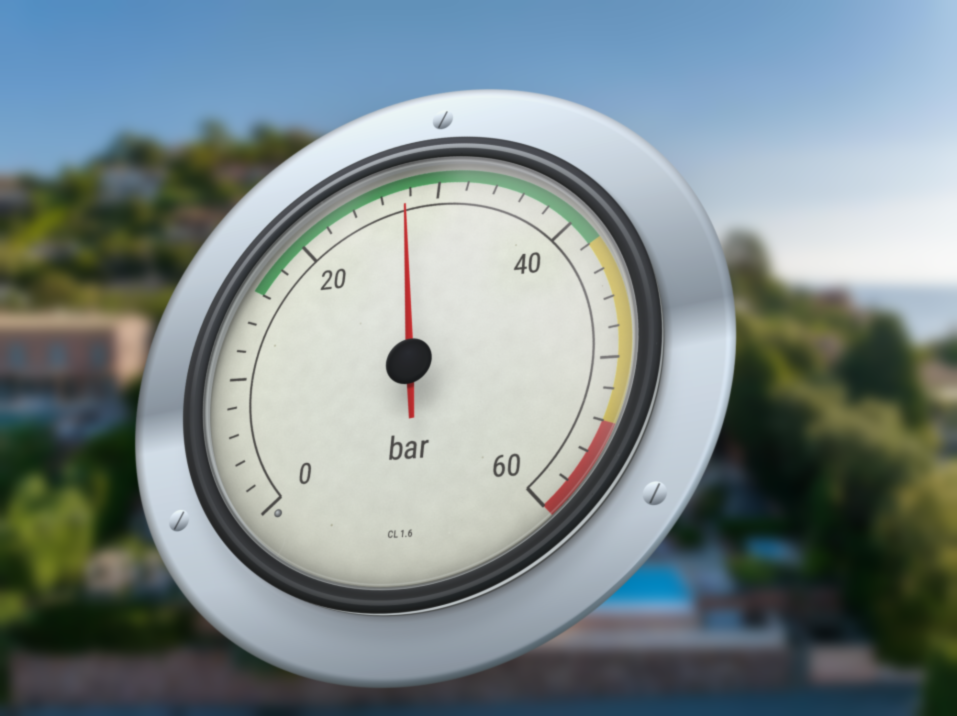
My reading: bar 28
